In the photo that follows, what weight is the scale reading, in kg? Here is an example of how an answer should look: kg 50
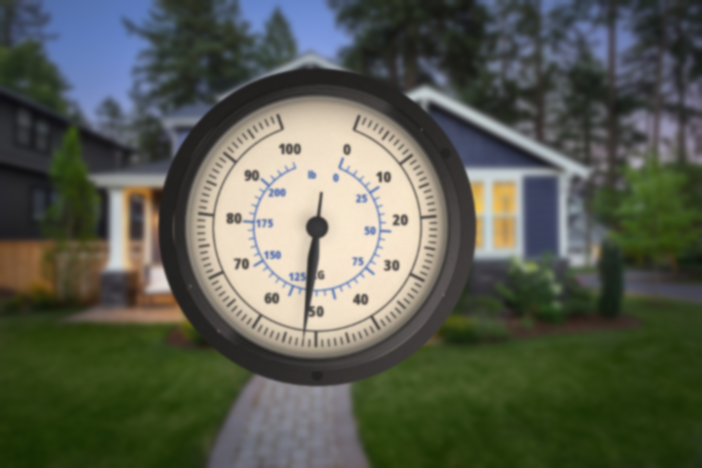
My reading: kg 52
